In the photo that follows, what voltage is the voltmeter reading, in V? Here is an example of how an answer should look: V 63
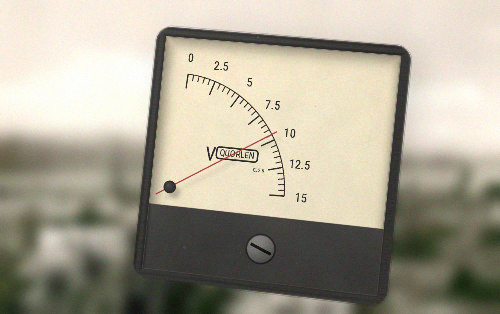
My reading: V 9.5
